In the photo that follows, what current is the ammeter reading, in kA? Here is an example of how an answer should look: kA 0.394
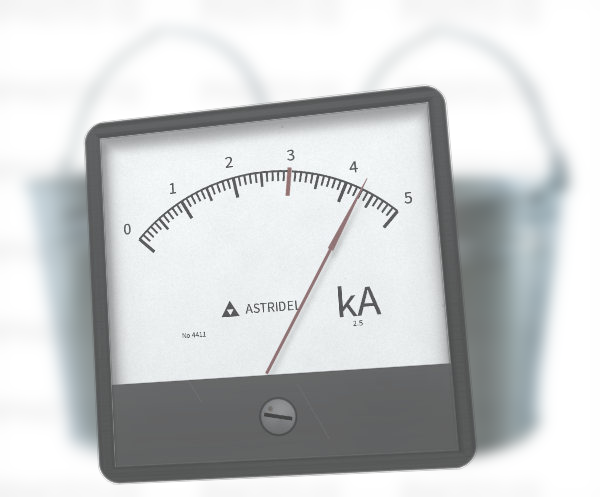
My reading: kA 4.3
